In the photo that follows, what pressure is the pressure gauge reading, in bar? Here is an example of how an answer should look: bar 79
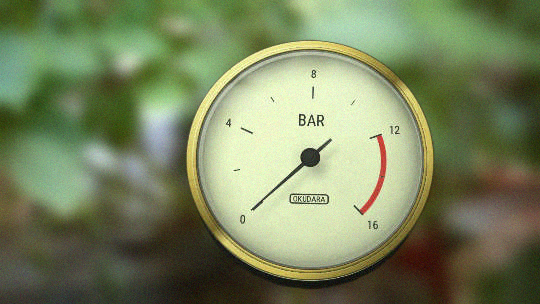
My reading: bar 0
